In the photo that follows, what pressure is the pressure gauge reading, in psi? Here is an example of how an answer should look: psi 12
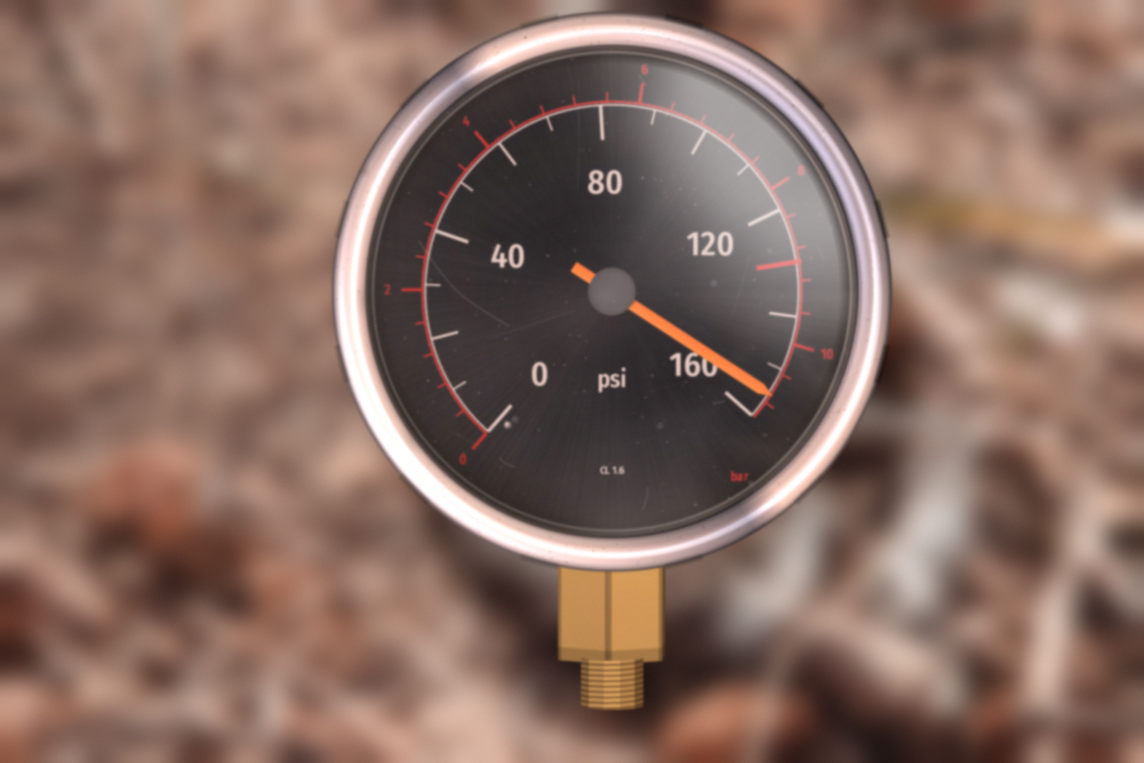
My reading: psi 155
